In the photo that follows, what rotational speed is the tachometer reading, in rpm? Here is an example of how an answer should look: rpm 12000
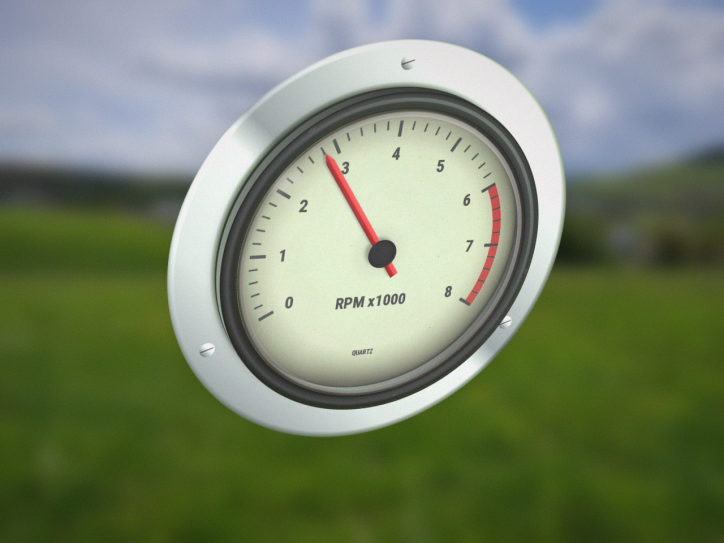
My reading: rpm 2800
